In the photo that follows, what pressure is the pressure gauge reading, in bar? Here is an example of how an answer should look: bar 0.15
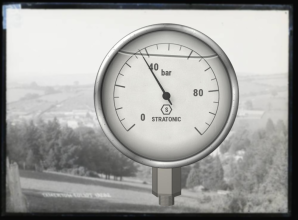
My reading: bar 37.5
